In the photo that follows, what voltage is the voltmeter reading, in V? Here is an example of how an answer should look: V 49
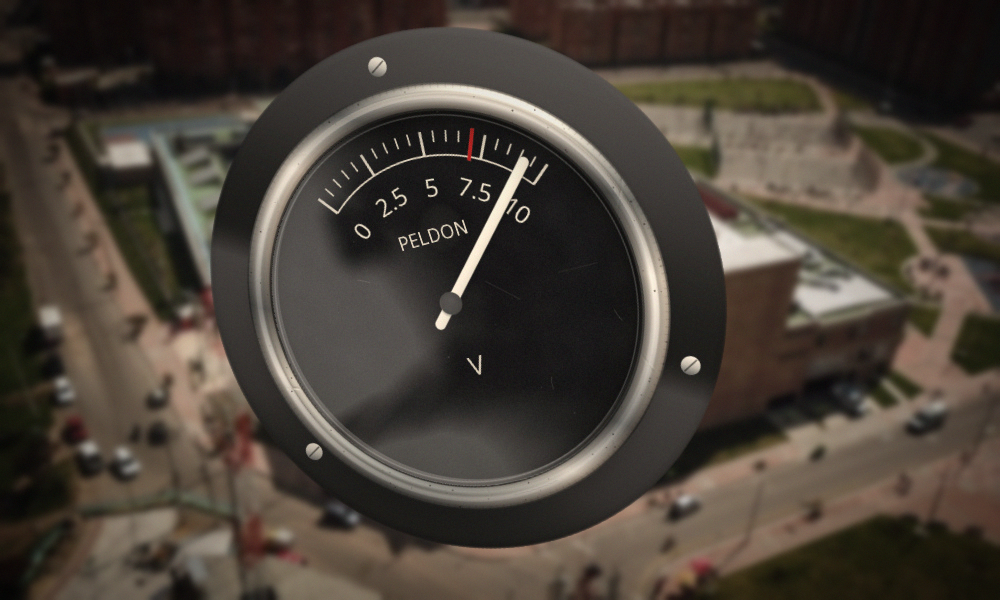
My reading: V 9.25
